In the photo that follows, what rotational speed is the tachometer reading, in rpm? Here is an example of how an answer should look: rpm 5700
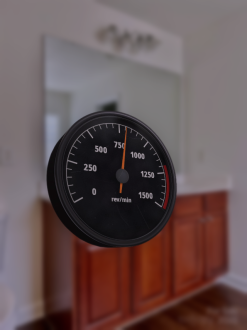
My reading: rpm 800
